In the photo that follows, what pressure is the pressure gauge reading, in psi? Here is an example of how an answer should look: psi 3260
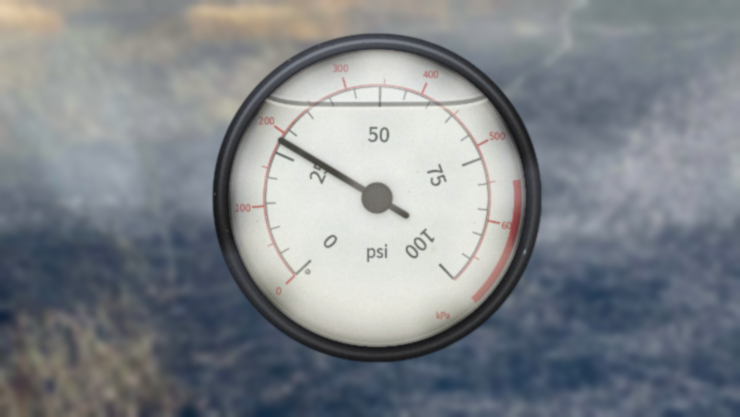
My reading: psi 27.5
